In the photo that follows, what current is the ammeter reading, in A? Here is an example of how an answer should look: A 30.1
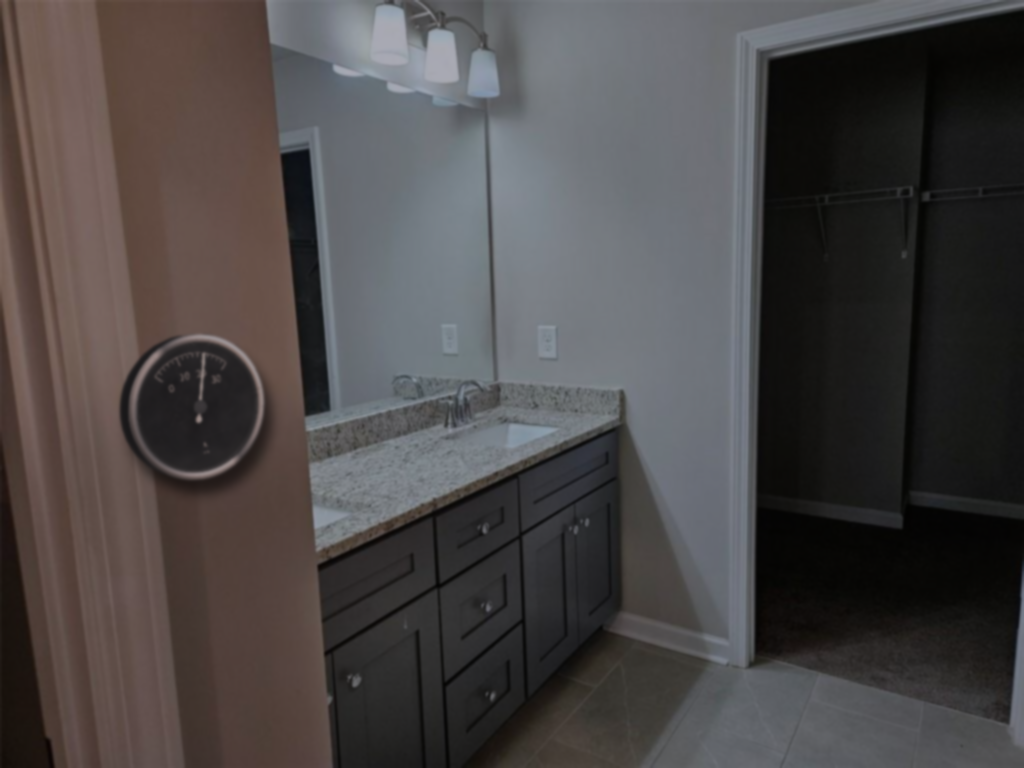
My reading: A 20
